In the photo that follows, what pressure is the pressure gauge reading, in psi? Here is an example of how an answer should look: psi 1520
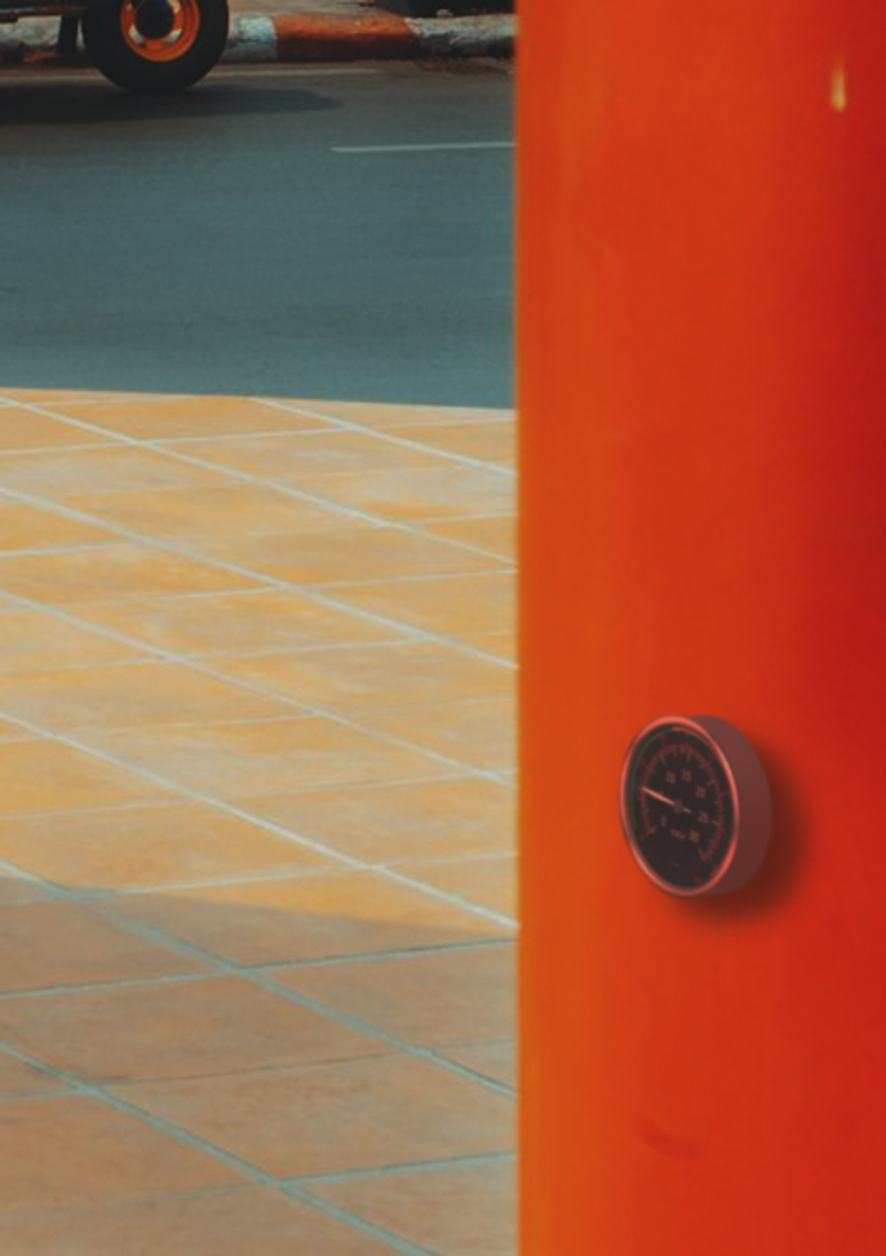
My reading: psi 5
